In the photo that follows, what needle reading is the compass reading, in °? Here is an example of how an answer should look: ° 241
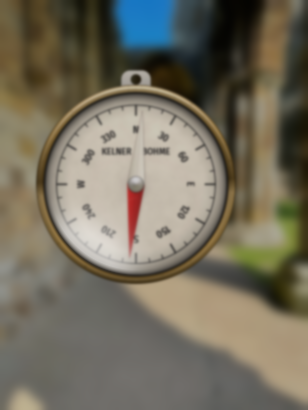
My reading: ° 185
